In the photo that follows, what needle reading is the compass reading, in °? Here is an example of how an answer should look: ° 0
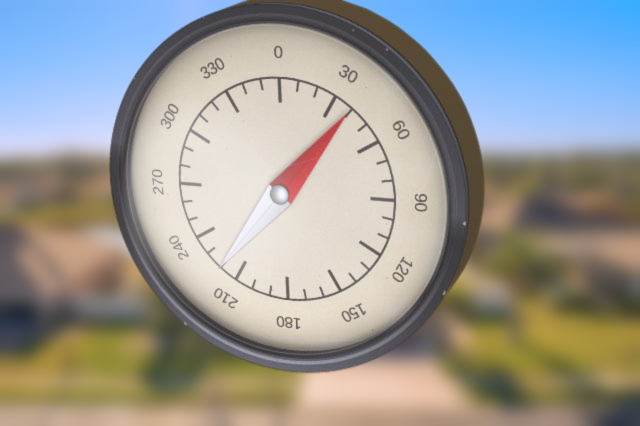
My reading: ° 40
